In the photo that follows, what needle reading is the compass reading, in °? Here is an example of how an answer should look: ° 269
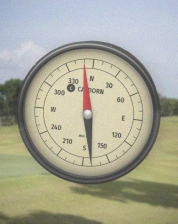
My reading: ° 350
